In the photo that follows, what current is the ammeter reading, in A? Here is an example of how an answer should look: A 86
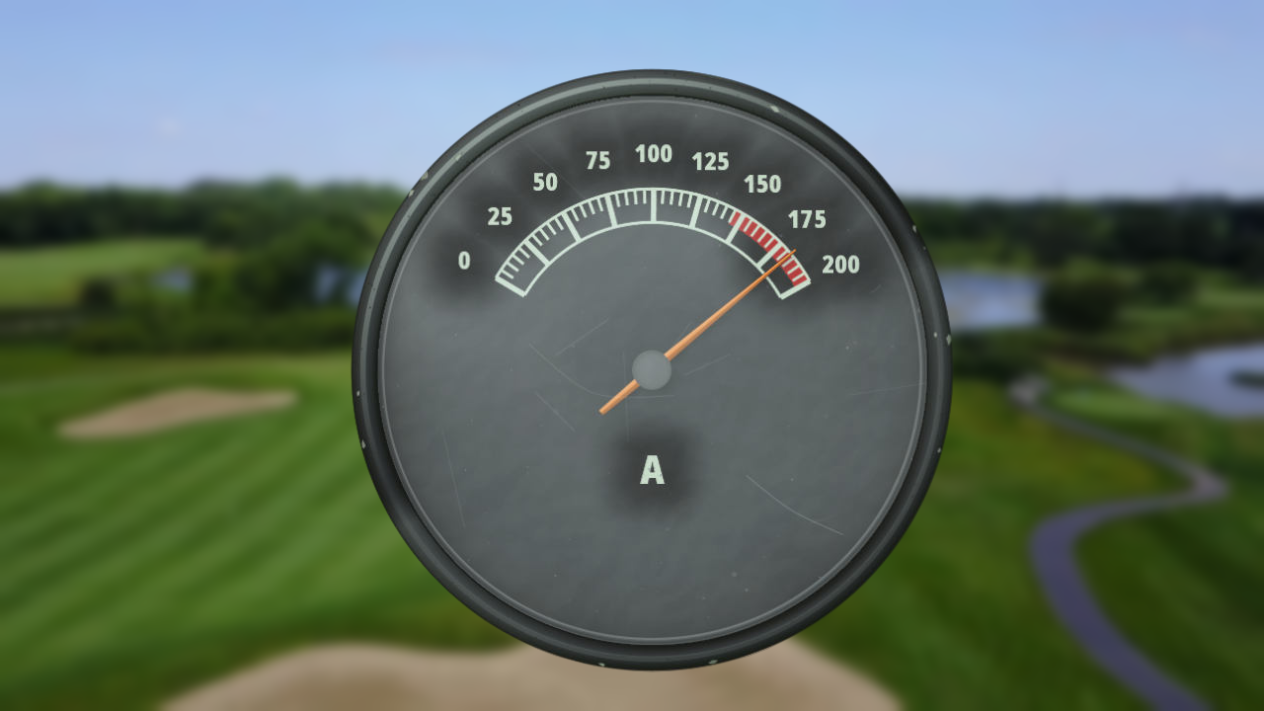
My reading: A 182.5
